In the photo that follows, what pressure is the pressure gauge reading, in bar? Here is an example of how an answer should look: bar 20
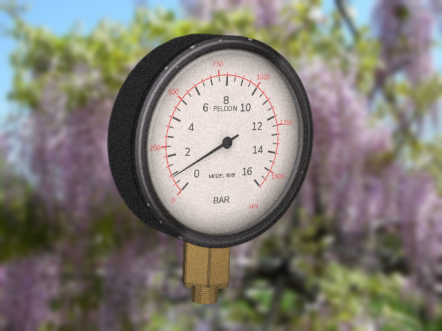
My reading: bar 1
